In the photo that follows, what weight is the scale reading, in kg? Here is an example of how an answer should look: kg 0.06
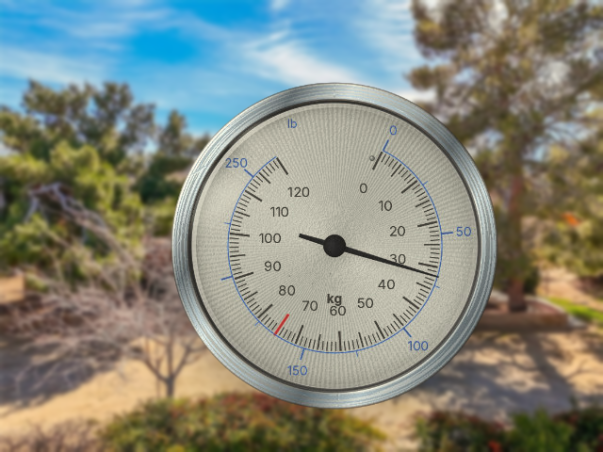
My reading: kg 32
